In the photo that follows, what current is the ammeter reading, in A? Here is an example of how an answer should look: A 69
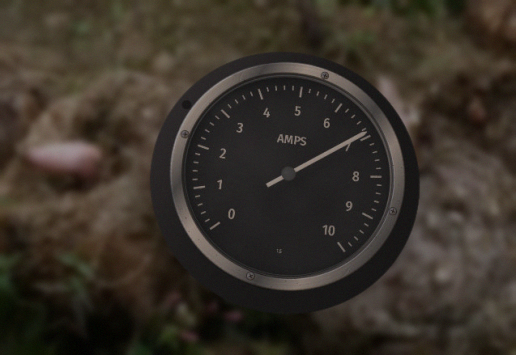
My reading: A 6.9
